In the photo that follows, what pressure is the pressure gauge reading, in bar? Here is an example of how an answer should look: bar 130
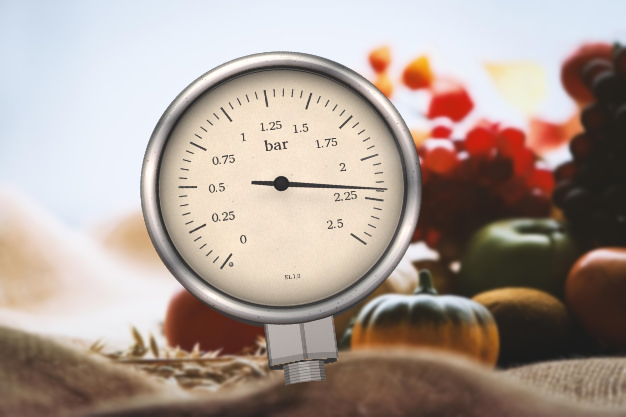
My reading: bar 2.2
